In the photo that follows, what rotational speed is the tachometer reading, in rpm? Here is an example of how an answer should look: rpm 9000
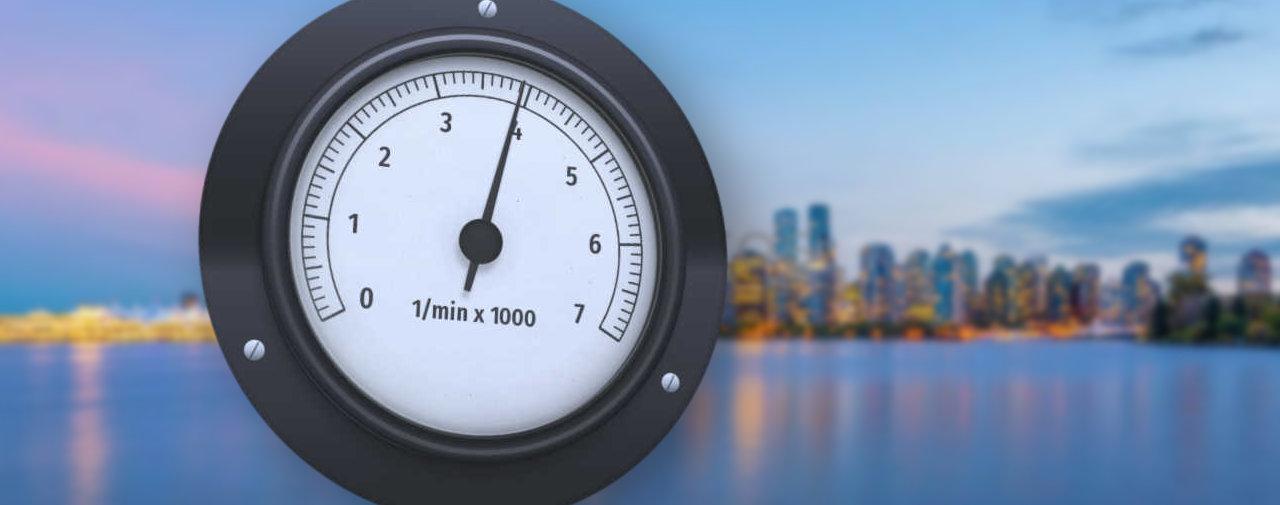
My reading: rpm 3900
